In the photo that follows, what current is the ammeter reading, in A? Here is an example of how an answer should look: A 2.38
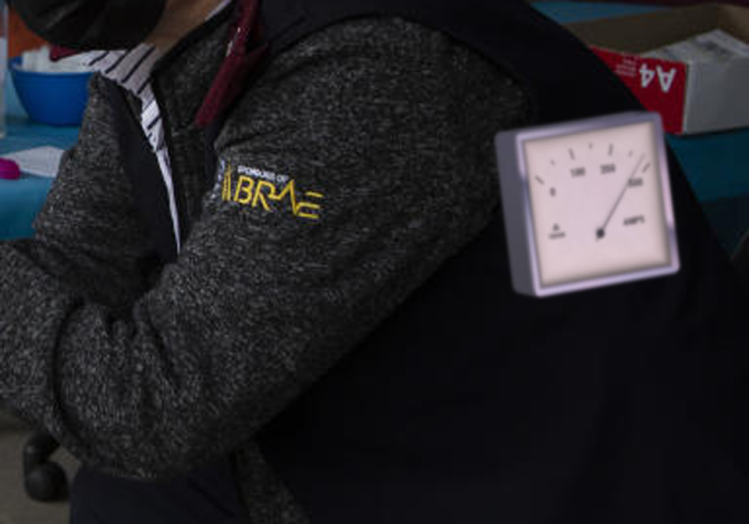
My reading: A 275
